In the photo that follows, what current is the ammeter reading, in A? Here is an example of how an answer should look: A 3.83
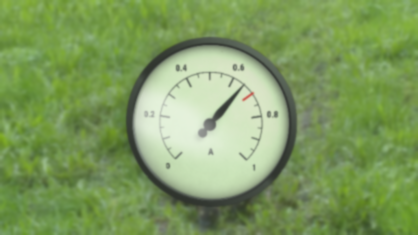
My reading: A 0.65
